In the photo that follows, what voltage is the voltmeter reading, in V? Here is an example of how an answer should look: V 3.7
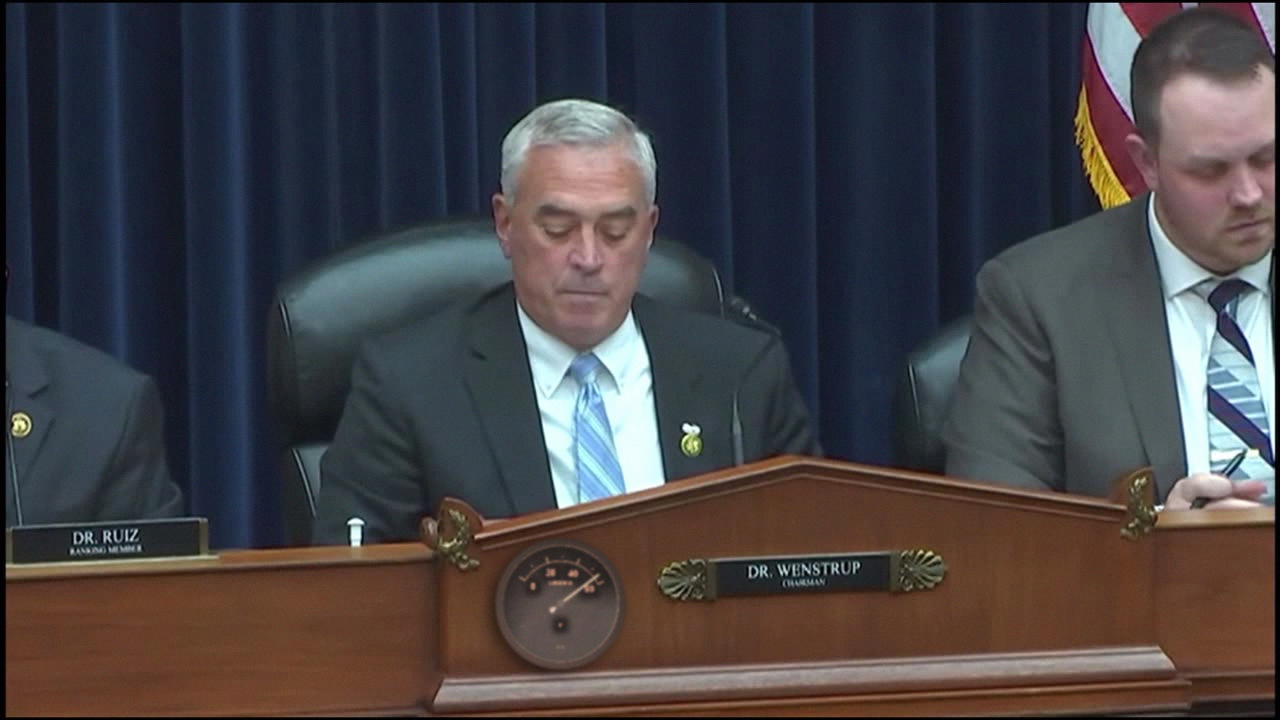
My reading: V 55
